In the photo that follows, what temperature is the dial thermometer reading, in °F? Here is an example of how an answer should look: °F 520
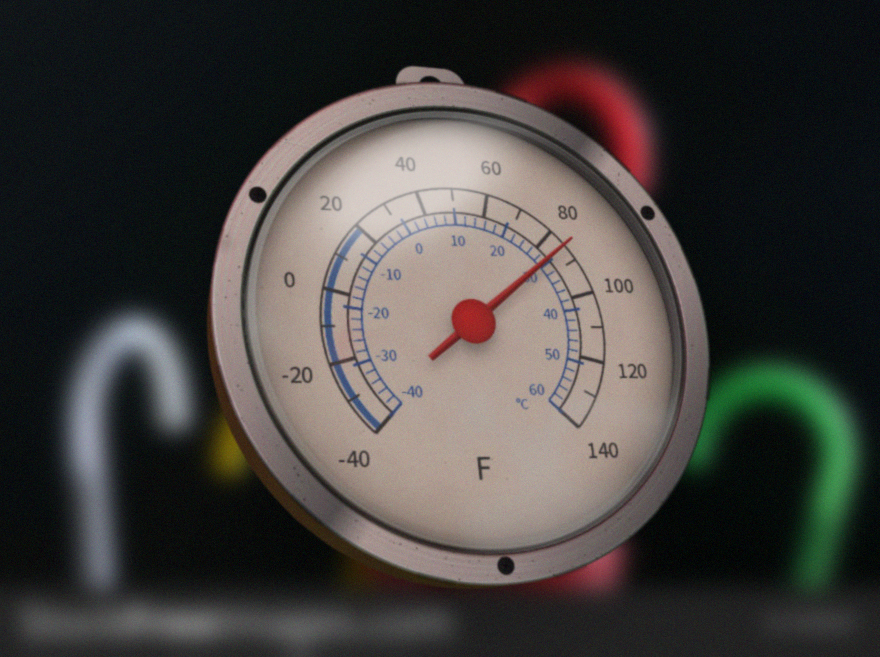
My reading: °F 85
